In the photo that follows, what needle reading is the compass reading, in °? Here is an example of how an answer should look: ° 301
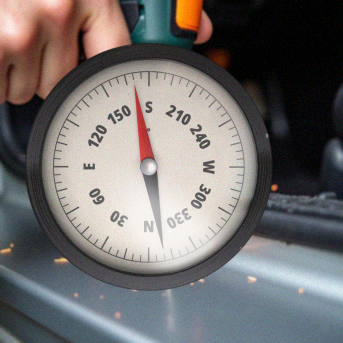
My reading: ° 170
